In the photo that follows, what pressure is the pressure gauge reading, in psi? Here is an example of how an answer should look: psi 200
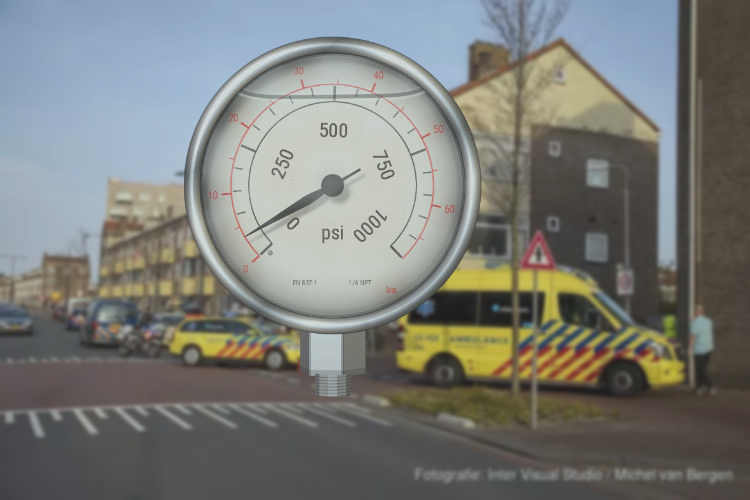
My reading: psi 50
